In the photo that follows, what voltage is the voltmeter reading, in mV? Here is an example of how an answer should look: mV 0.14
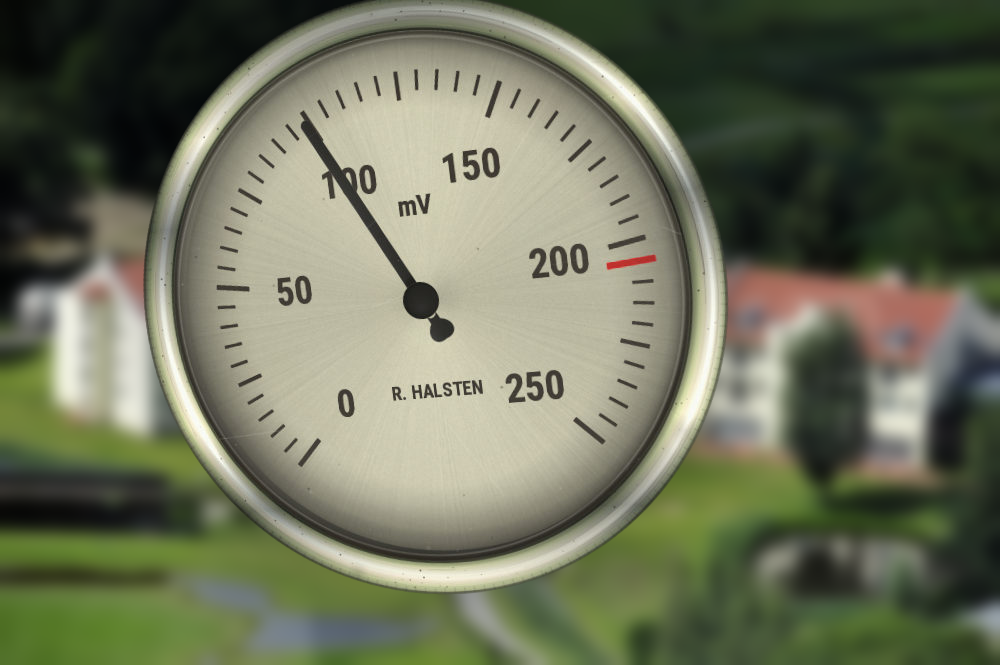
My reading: mV 100
